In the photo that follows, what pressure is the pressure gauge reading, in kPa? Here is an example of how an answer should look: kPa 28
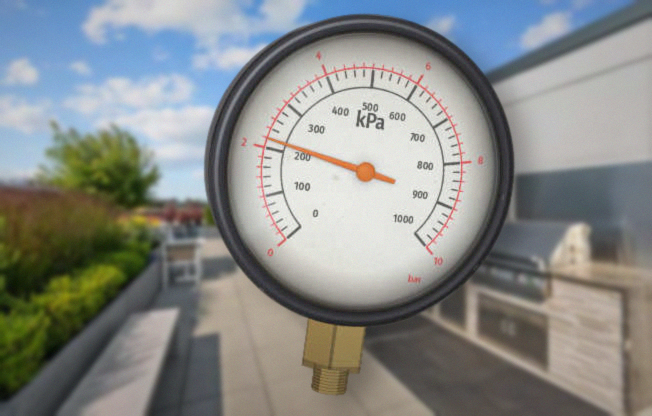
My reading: kPa 220
